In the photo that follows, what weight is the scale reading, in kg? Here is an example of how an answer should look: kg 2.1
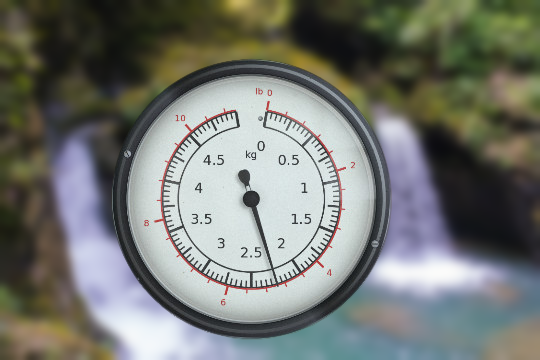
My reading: kg 2.25
